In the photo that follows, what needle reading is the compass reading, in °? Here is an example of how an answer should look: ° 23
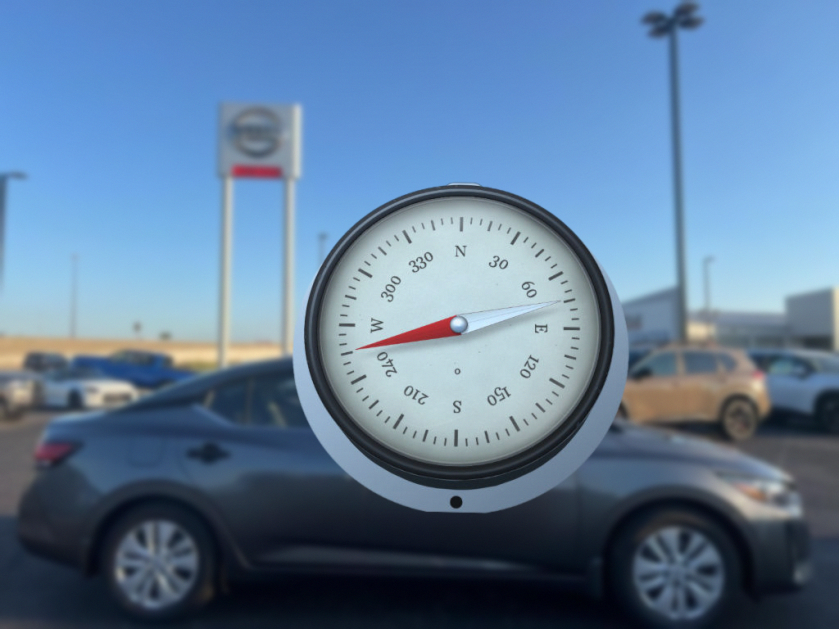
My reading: ° 255
